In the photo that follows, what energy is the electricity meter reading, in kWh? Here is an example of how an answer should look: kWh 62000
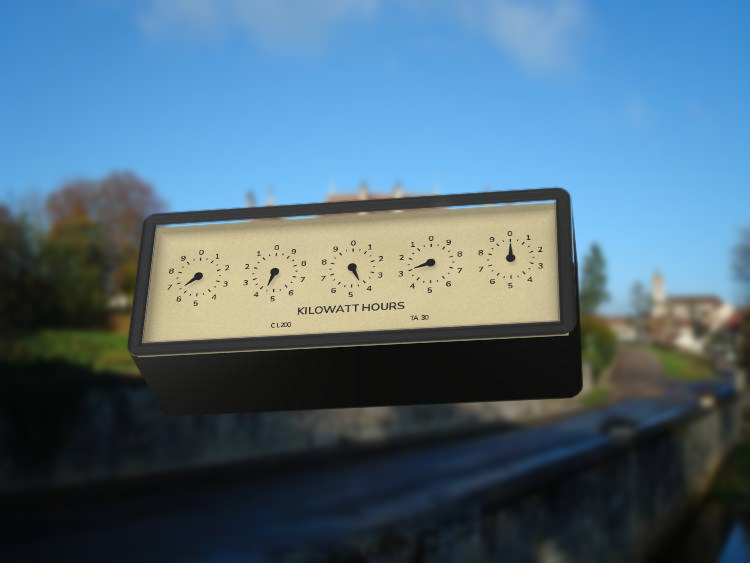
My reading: kWh 64430
